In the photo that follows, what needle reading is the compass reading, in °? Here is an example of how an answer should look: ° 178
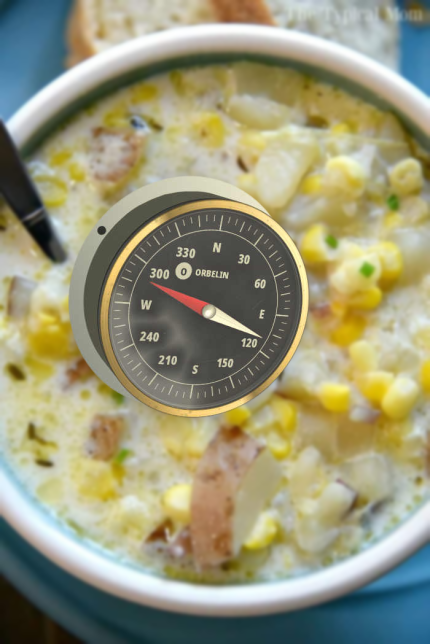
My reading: ° 290
